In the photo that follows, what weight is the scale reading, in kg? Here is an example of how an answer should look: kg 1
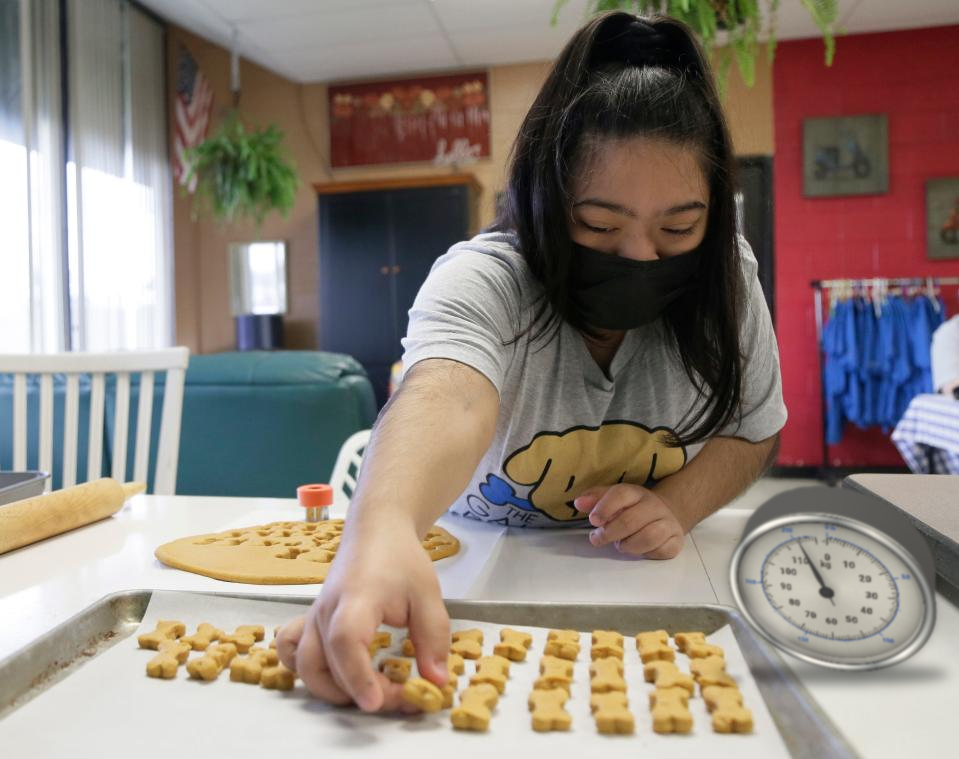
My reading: kg 115
